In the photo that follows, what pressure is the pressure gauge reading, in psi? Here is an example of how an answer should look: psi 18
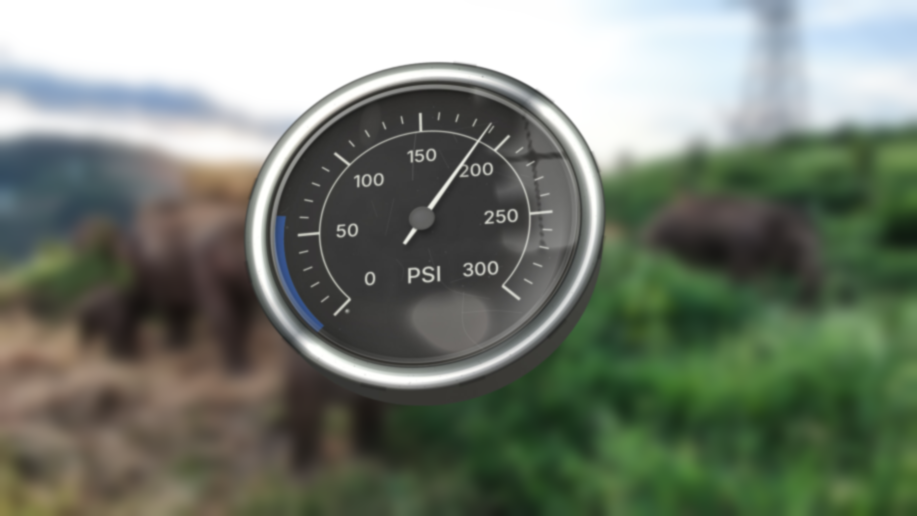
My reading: psi 190
